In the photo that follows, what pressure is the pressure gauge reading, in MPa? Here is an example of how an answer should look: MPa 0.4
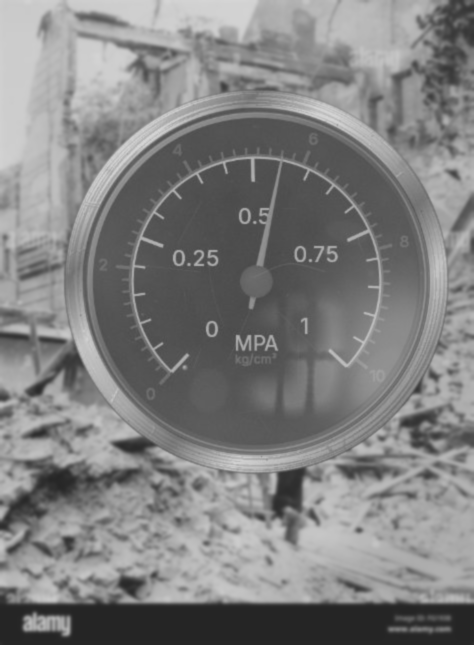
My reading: MPa 0.55
